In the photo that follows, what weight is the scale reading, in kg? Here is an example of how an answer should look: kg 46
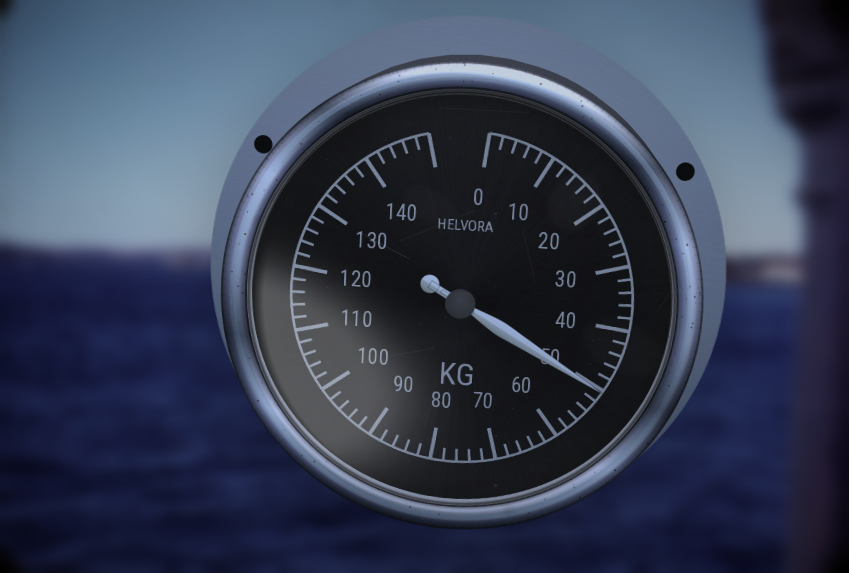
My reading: kg 50
